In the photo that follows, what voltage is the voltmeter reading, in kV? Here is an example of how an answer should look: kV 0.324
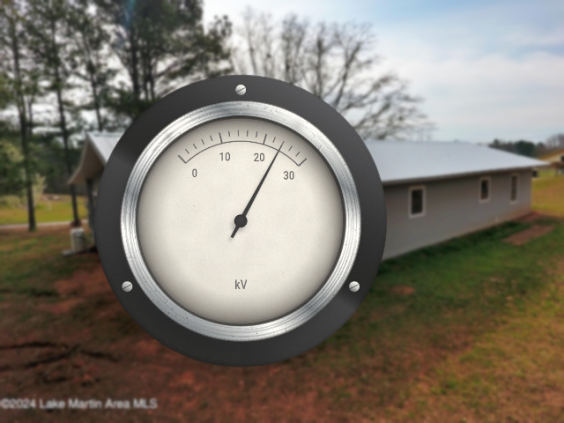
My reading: kV 24
